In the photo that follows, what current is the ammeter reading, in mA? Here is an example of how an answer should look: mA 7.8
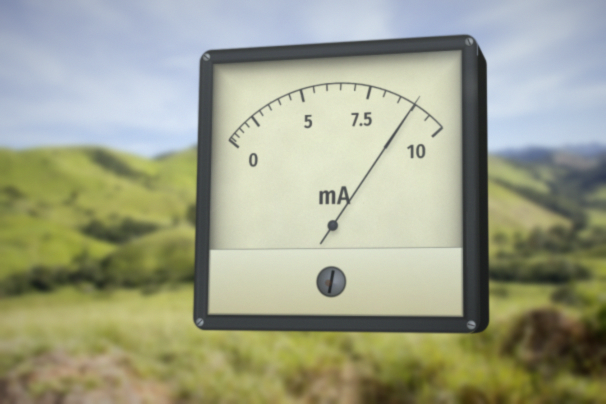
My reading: mA 9
